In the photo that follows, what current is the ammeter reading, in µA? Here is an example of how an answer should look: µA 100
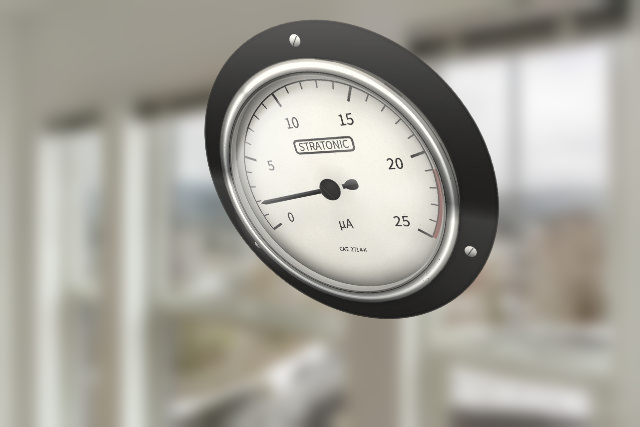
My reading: µA 2
